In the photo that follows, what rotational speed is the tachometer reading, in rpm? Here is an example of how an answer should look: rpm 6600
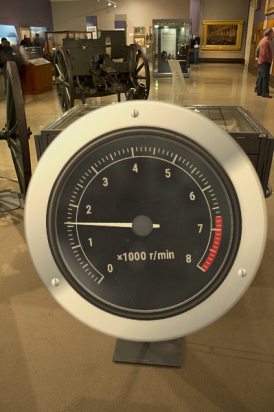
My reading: rpm 1600
